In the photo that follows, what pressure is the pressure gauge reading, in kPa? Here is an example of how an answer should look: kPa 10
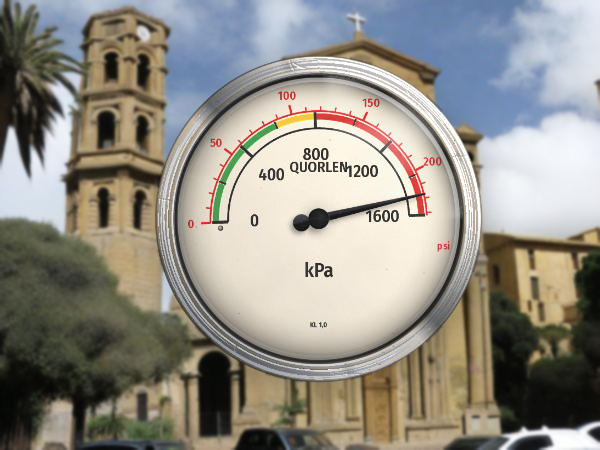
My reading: kPa 1500
